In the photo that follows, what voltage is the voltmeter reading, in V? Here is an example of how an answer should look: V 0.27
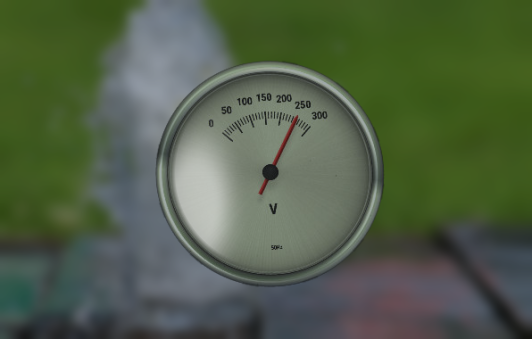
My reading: V 250
